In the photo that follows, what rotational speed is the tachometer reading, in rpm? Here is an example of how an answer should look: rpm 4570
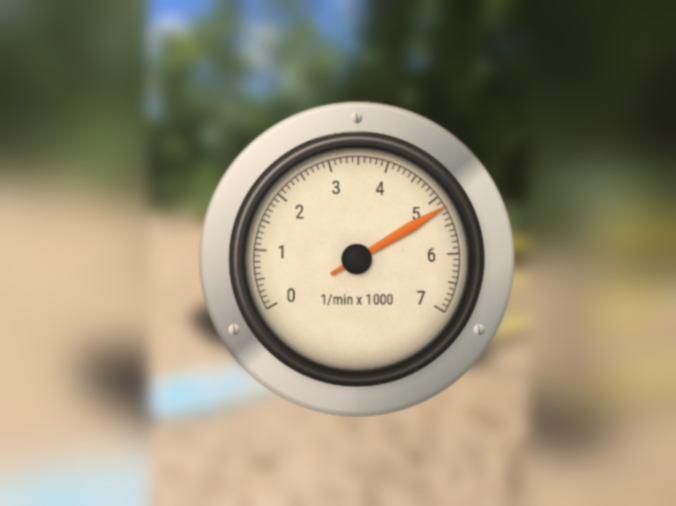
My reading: rpm 5200
